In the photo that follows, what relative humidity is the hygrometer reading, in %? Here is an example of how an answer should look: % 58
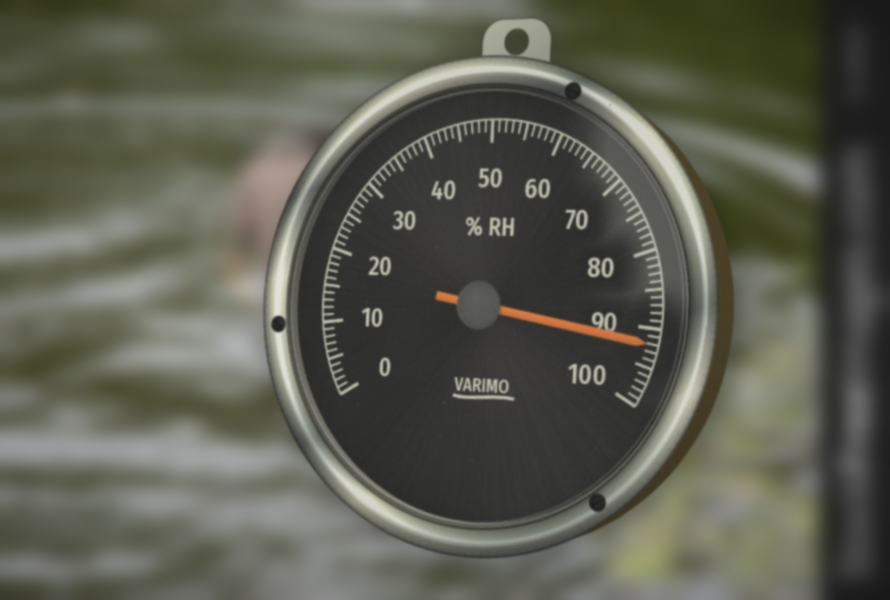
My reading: % 92
